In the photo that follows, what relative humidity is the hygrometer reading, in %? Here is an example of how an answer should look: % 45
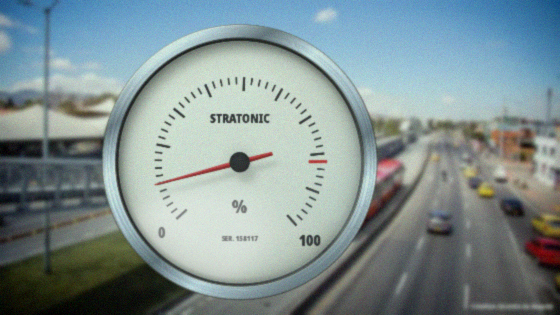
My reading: % 10
